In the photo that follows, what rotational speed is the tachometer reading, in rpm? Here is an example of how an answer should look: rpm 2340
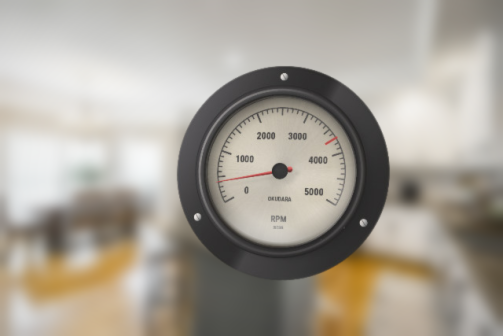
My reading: rpm 400
